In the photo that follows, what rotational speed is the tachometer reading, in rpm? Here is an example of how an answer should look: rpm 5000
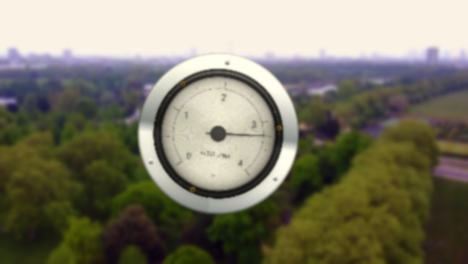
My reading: rpm 3250
